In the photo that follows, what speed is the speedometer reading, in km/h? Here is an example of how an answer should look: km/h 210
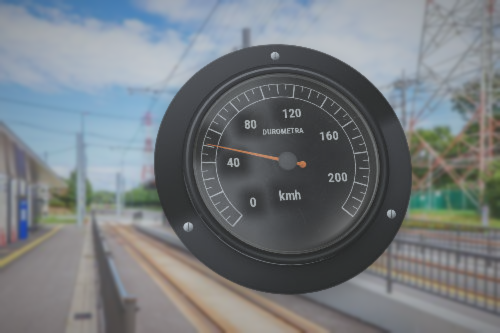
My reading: km/h 50
